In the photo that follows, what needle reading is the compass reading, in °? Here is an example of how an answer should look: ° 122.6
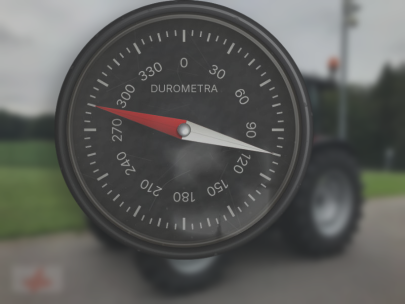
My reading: ° 285
